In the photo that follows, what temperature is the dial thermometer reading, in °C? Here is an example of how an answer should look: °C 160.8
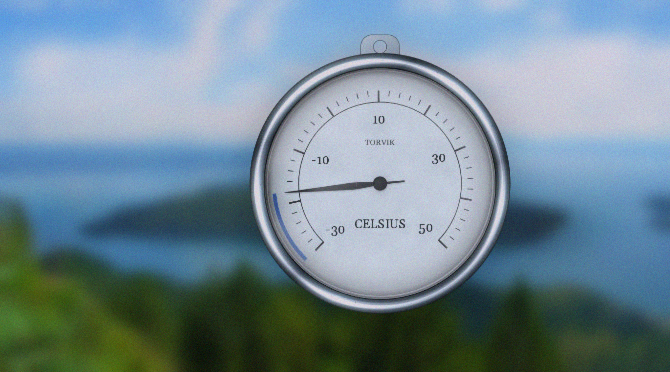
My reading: °C -18
